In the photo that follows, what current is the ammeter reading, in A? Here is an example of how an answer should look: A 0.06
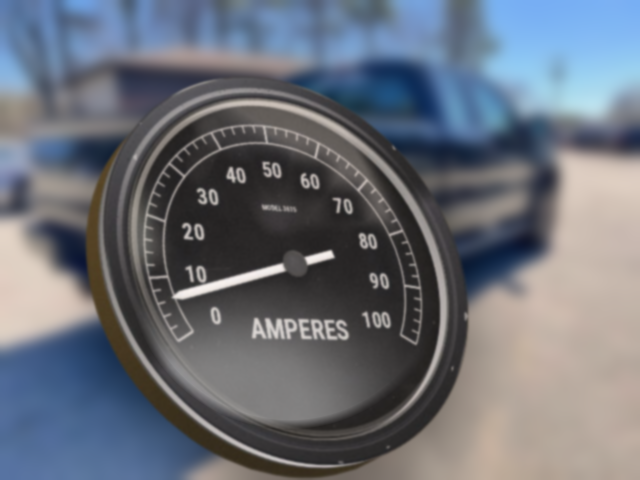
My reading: A 6
